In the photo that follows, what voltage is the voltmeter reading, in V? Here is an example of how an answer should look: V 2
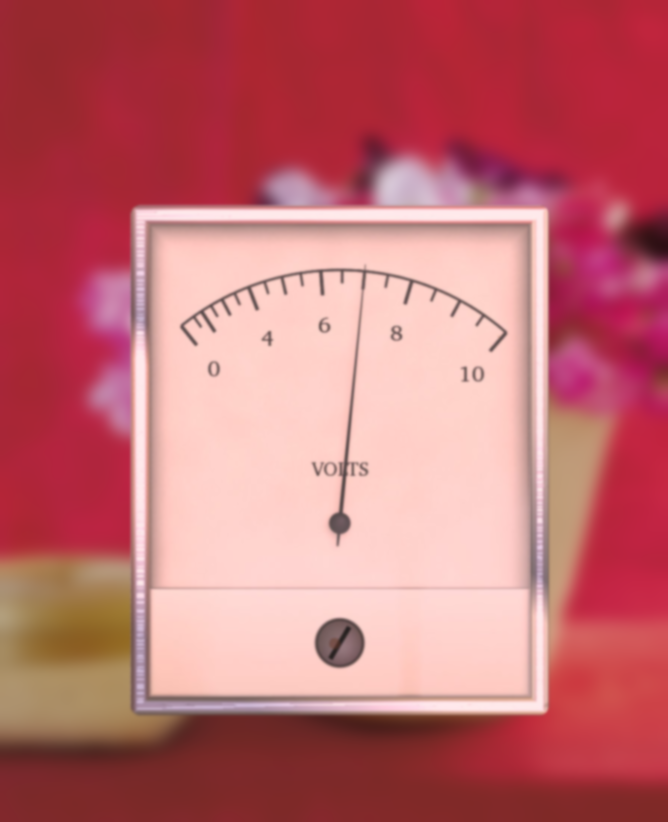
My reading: V 7
